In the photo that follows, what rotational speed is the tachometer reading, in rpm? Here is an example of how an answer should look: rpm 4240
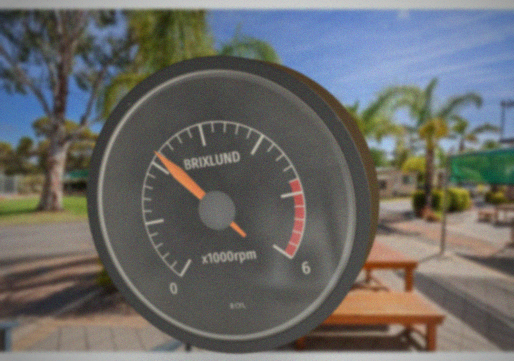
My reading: rpm 2200
